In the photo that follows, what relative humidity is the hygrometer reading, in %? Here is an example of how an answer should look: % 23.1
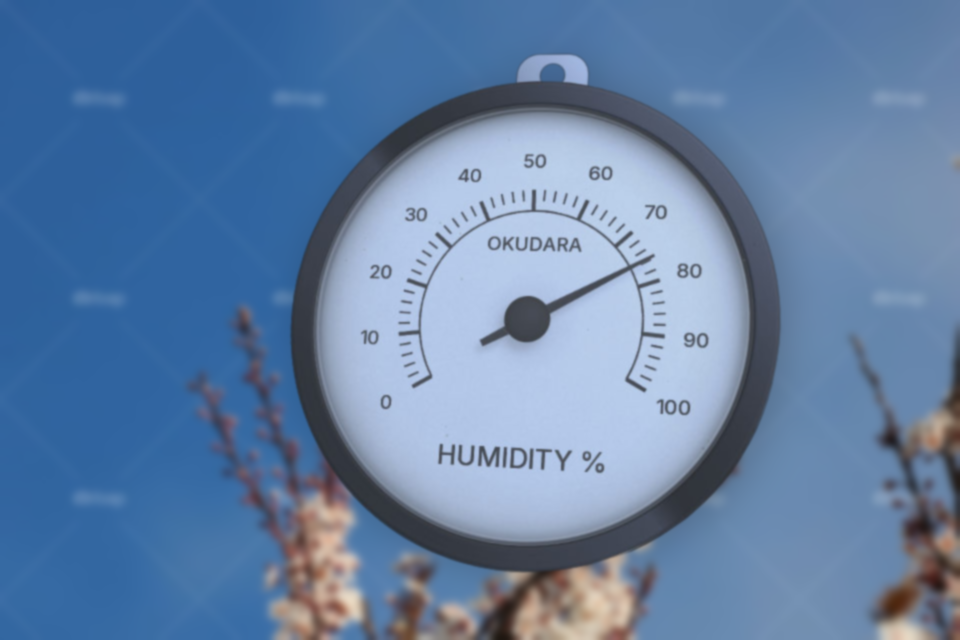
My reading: % 76
